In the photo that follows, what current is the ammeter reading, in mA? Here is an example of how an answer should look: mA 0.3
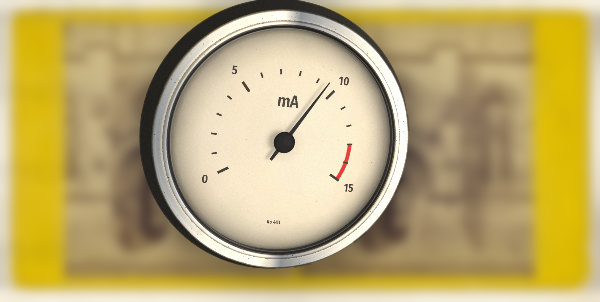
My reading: mA 9.5
